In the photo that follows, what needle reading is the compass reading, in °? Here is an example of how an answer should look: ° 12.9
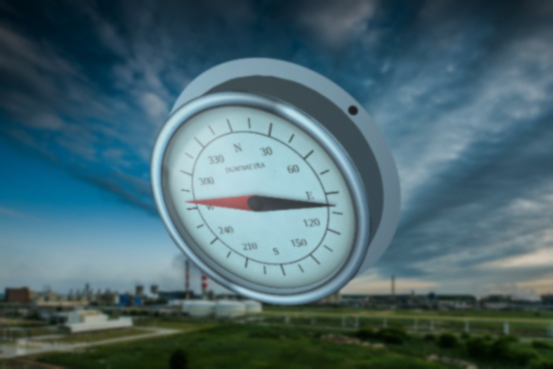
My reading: ° 277.5
